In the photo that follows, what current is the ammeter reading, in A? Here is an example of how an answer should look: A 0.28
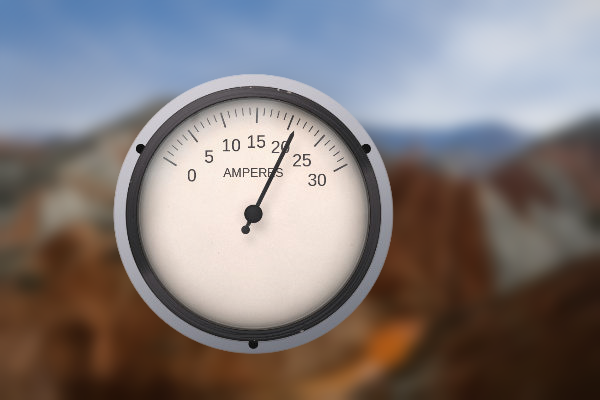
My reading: A 21
